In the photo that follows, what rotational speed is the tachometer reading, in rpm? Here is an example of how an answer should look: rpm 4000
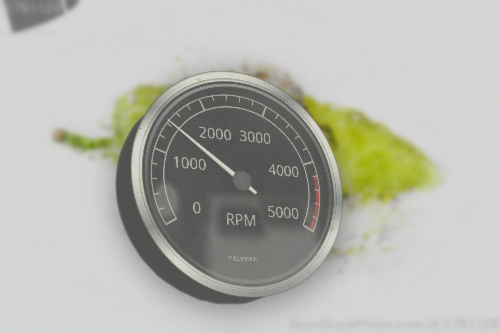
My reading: rpm 1400
